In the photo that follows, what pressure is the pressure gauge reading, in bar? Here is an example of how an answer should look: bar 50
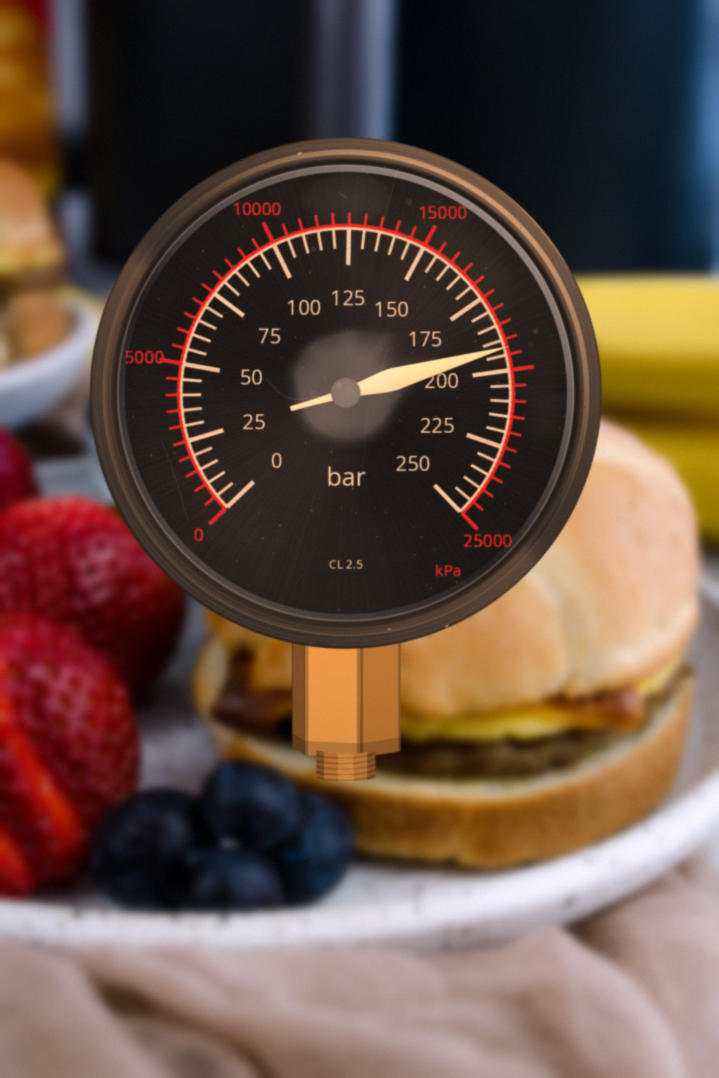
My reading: bar 192.5
